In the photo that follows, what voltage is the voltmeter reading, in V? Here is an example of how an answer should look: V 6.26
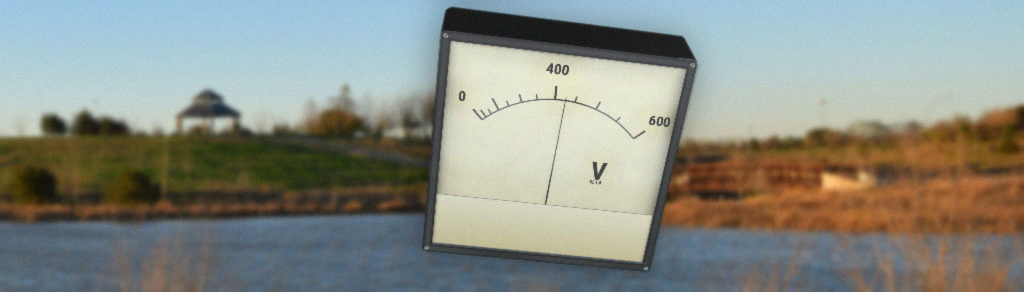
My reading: V 425
